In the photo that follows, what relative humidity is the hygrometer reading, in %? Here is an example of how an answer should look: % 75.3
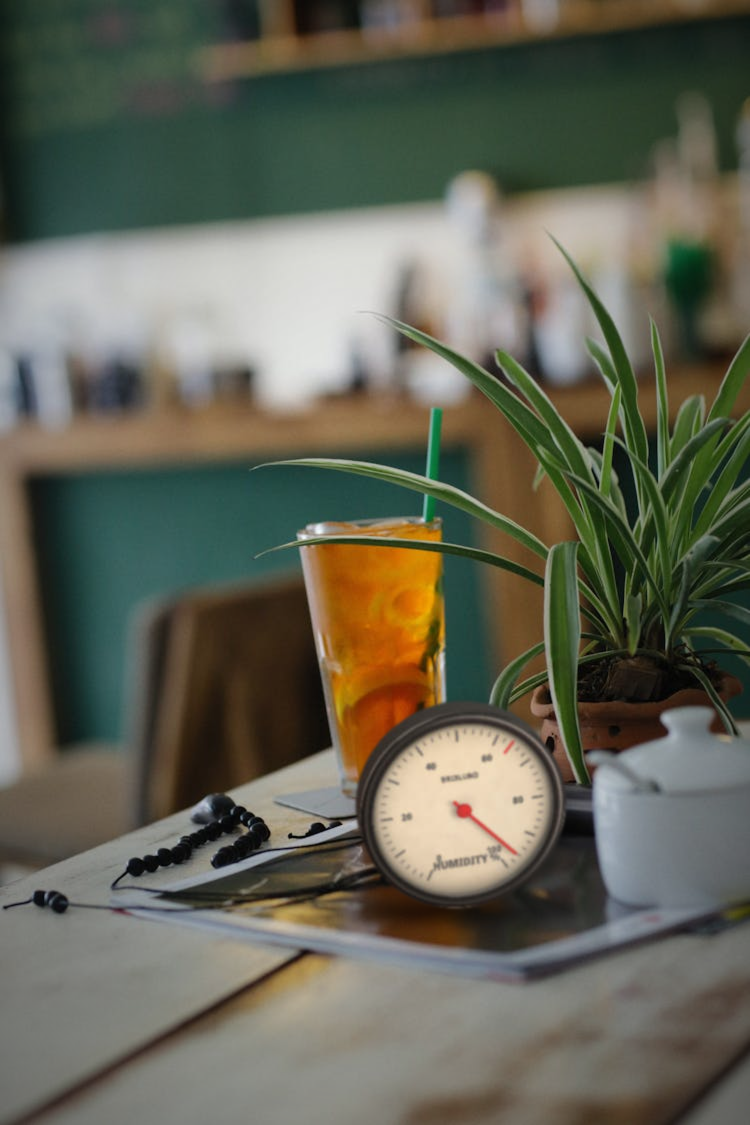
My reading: % 96
